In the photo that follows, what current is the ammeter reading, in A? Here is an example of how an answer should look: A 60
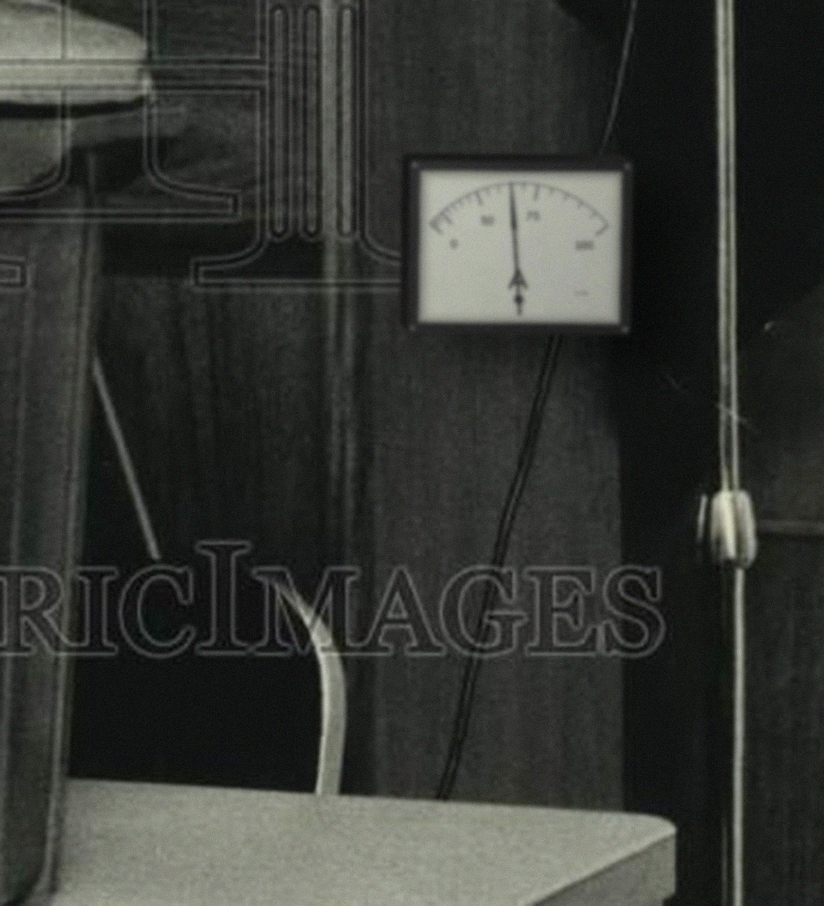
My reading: A 65
